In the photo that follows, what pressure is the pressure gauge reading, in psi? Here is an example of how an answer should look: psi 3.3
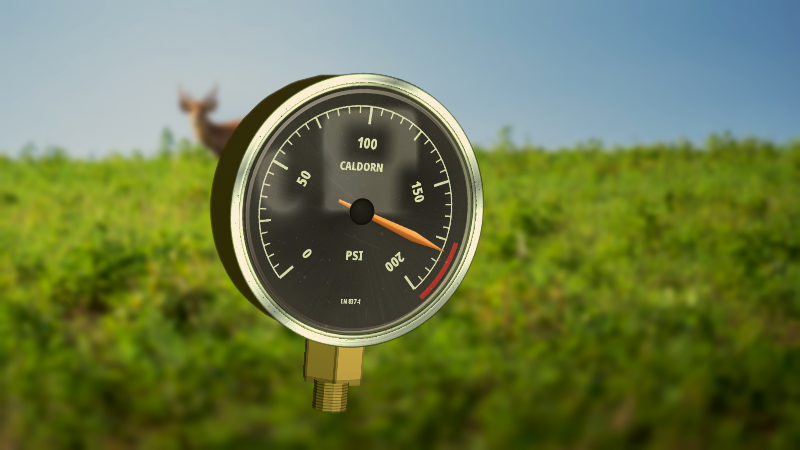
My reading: psi 180
